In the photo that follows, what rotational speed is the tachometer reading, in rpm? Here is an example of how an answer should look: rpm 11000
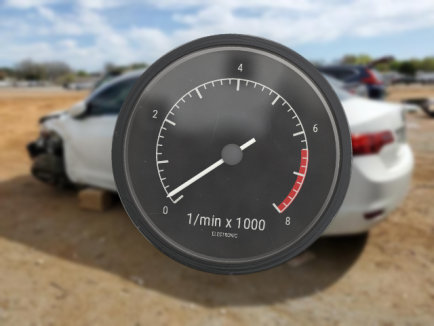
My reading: rpm 200
